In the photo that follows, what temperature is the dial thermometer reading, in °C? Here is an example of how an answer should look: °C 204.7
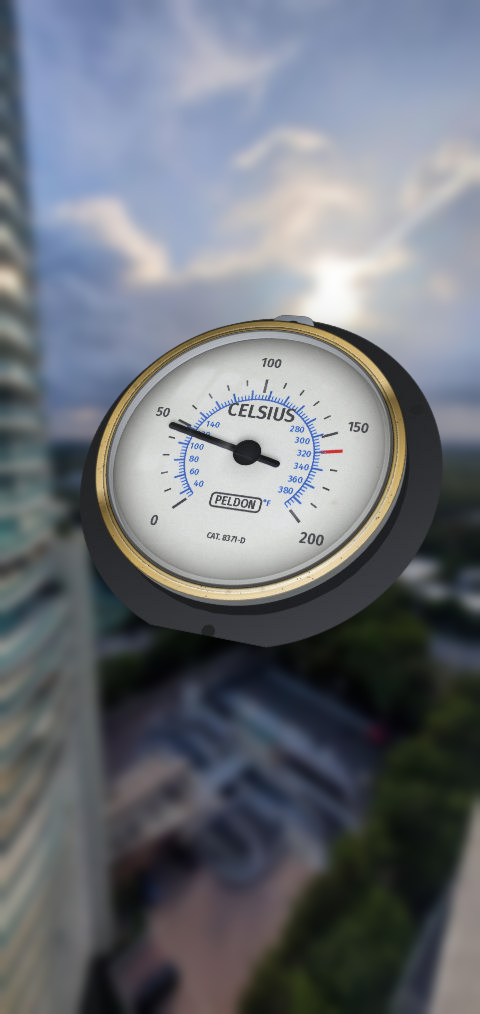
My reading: °C 45
